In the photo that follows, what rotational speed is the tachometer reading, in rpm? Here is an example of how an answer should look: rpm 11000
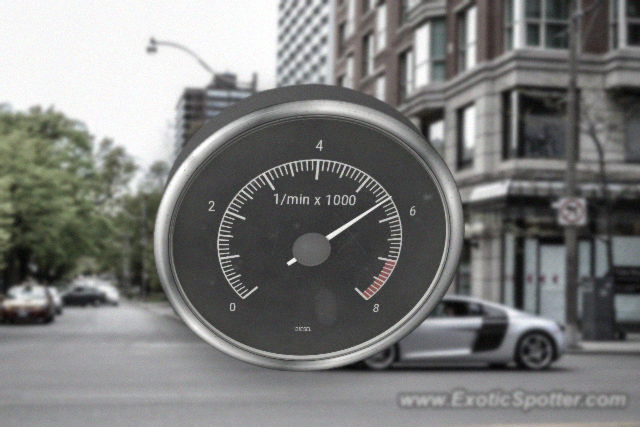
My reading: rpm 5500
